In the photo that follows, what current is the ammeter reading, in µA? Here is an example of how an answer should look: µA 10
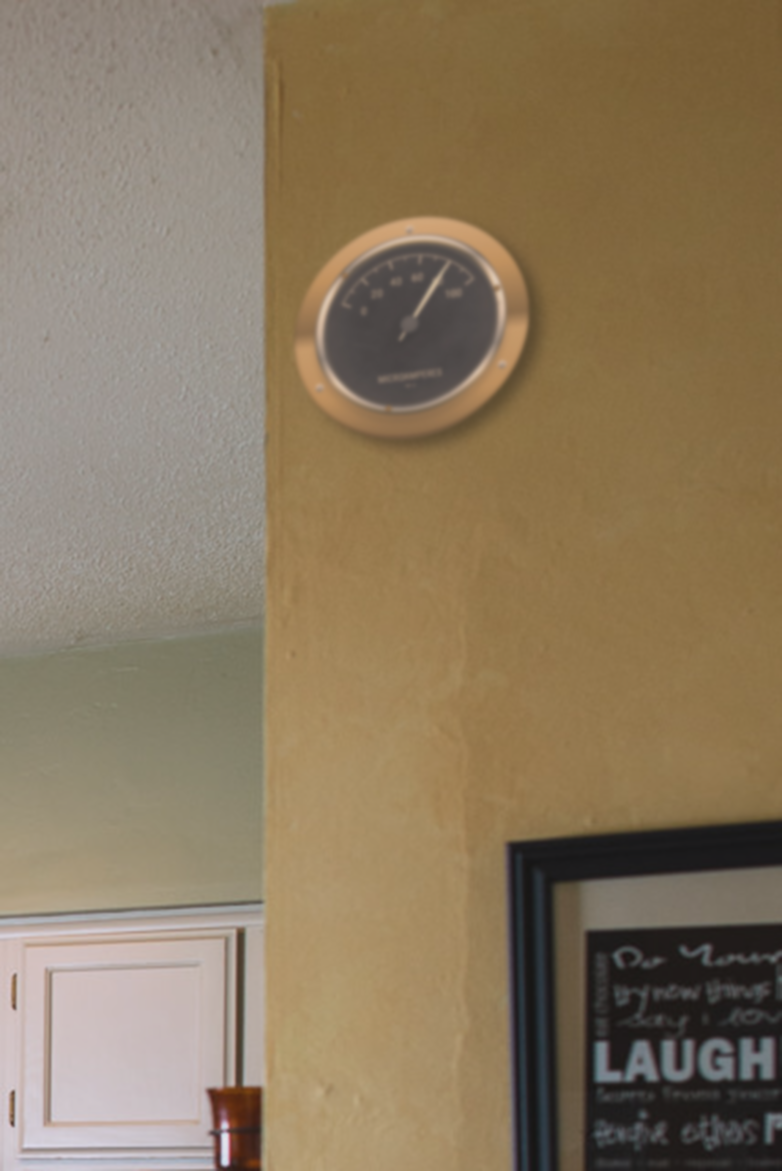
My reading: µA 80
